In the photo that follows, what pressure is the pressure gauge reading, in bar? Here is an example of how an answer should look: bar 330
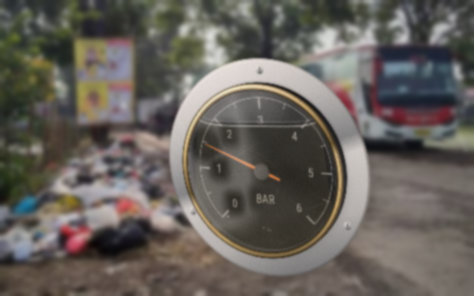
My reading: bar 1.5
